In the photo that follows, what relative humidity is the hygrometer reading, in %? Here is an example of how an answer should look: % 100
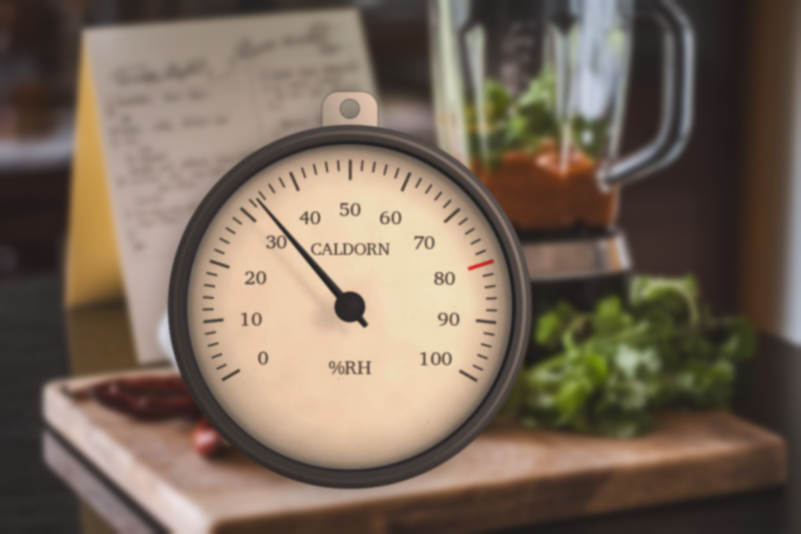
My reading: % 33
